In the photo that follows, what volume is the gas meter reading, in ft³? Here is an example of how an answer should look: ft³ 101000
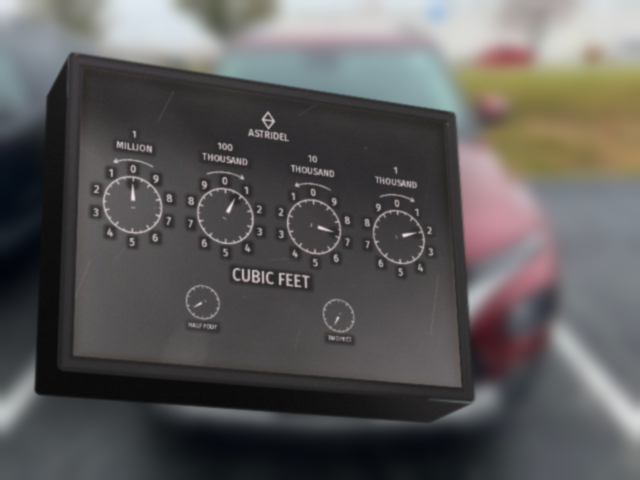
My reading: ft³ 7200
